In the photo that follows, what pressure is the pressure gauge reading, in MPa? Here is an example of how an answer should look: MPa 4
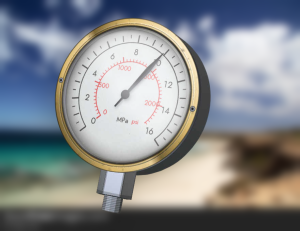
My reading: MPa 10
